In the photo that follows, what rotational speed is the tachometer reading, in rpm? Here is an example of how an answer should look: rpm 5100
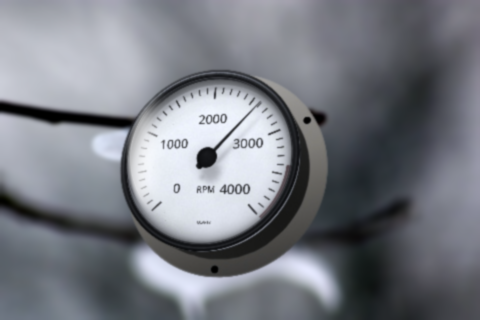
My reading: rpm 2600
